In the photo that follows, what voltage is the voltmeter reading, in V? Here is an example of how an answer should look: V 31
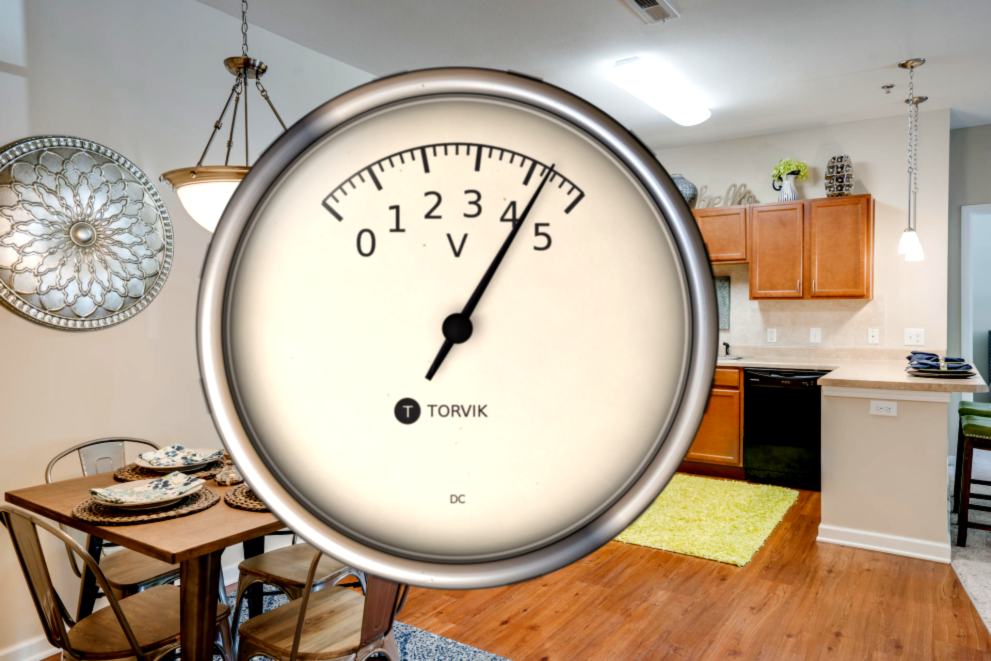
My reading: V 4.3
